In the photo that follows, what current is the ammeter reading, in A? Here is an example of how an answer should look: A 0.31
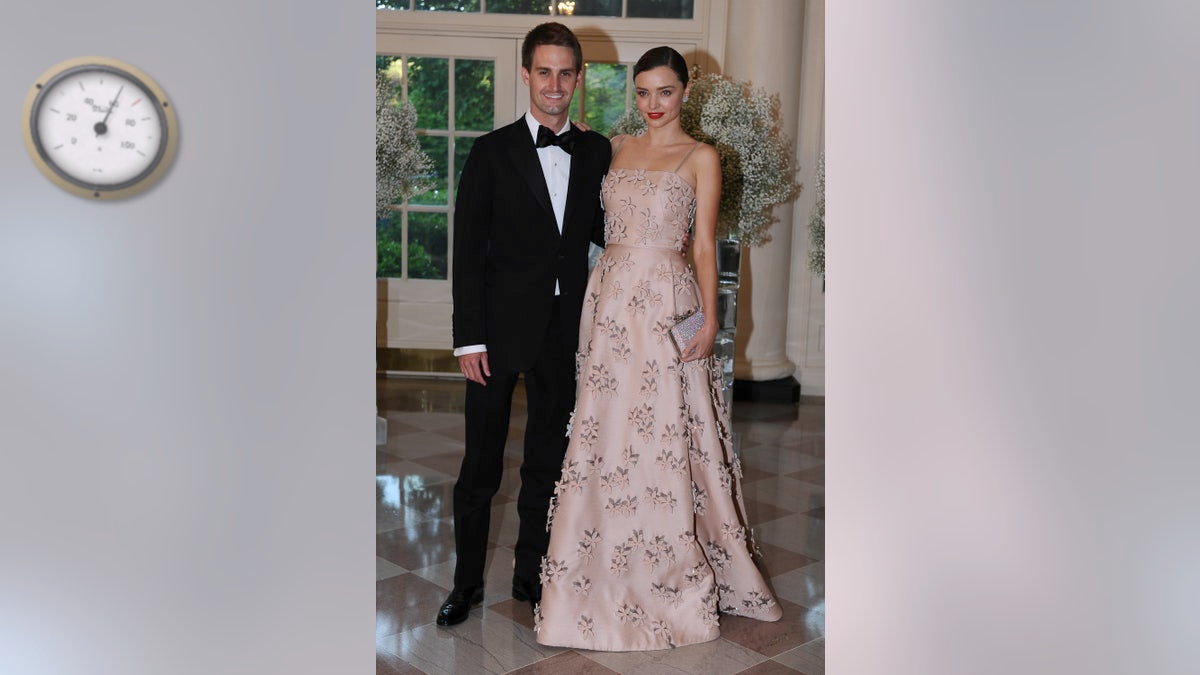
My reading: A 60
